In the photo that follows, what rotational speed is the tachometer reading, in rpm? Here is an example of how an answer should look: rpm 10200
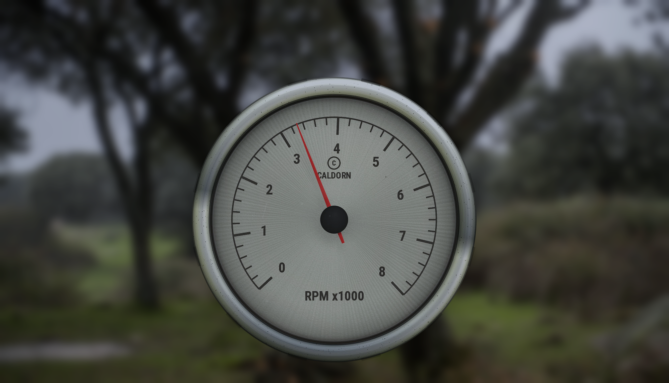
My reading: rpm 3300
